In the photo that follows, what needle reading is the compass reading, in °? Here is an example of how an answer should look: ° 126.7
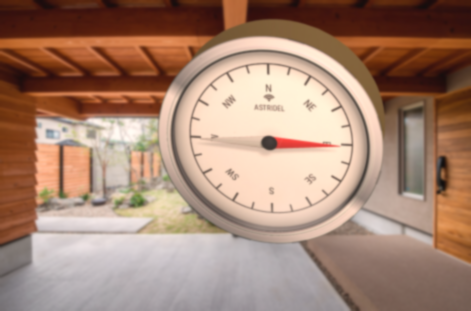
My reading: ° 90
